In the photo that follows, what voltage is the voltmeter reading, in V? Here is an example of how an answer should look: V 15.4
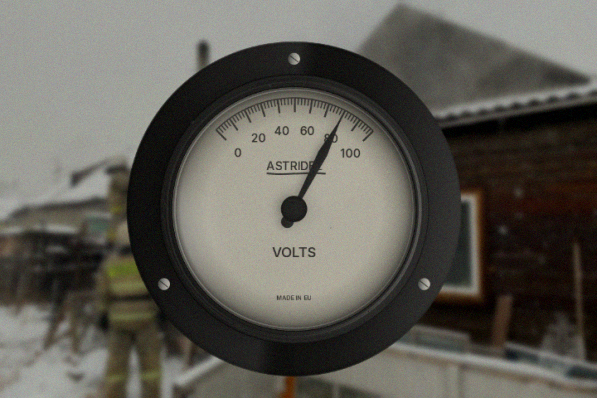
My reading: V 80
